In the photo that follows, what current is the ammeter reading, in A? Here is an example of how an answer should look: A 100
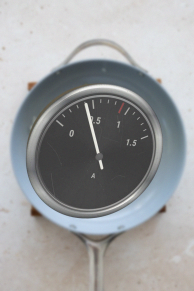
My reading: A 0.4
